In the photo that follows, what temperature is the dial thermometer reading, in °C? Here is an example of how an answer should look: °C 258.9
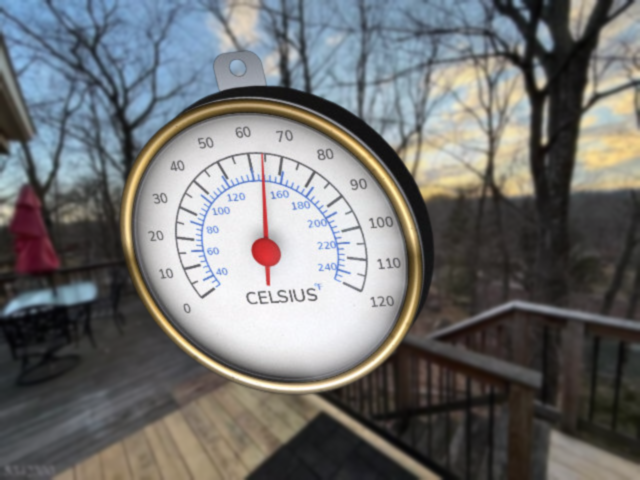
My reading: °C 65
